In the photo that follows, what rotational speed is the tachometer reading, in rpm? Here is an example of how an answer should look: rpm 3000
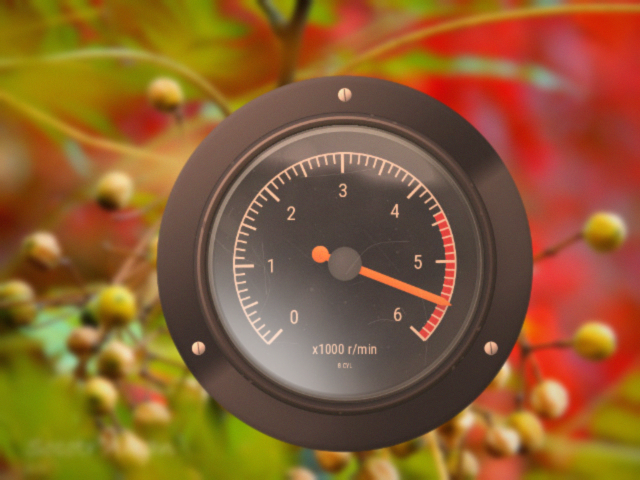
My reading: rpm 5500
